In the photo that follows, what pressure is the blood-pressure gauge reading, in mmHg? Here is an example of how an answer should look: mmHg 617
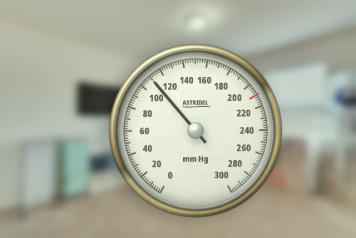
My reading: mmHg 110
